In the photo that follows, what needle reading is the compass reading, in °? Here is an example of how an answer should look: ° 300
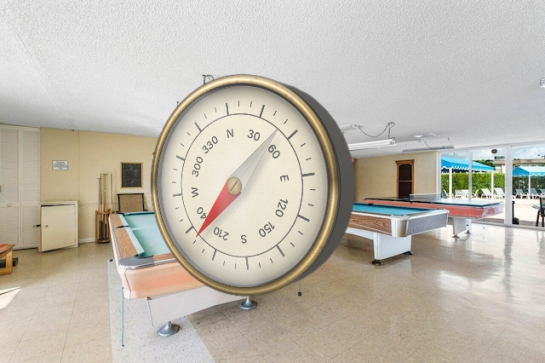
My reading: ° 230
